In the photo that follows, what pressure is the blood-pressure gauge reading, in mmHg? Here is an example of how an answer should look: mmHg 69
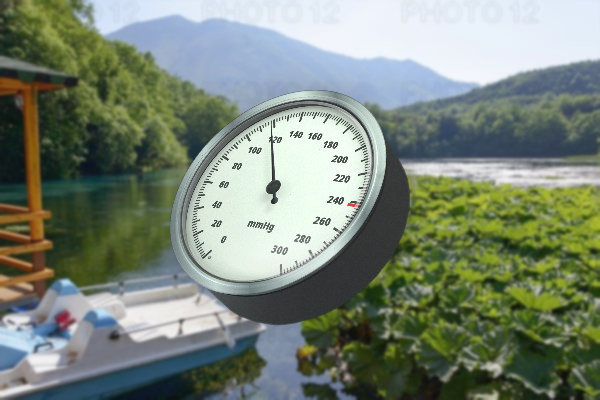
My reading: mmHg 120
